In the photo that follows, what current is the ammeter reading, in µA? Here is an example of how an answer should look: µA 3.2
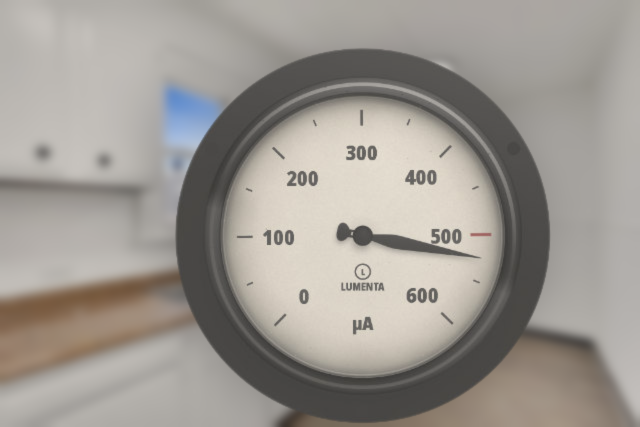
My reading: µA 525
